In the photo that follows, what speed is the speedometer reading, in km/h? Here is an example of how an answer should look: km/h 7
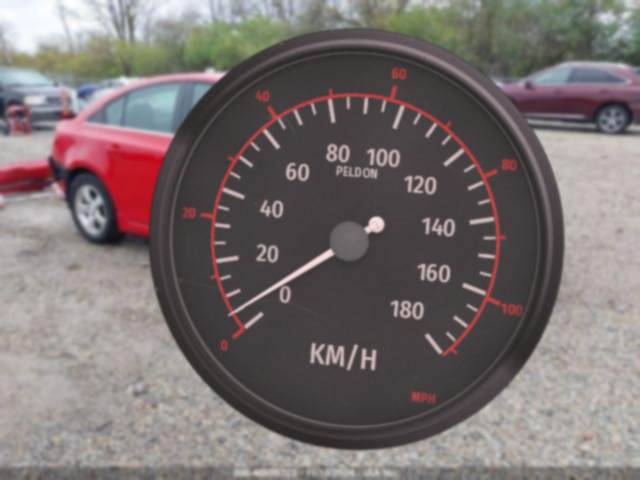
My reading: km/h 5
